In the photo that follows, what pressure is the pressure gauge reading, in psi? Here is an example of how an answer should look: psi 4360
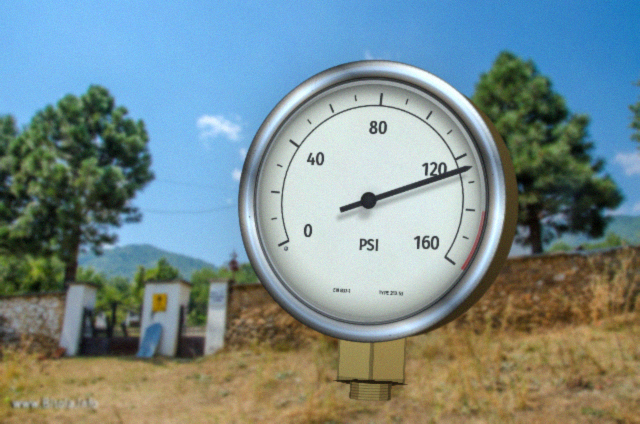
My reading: psi 125
